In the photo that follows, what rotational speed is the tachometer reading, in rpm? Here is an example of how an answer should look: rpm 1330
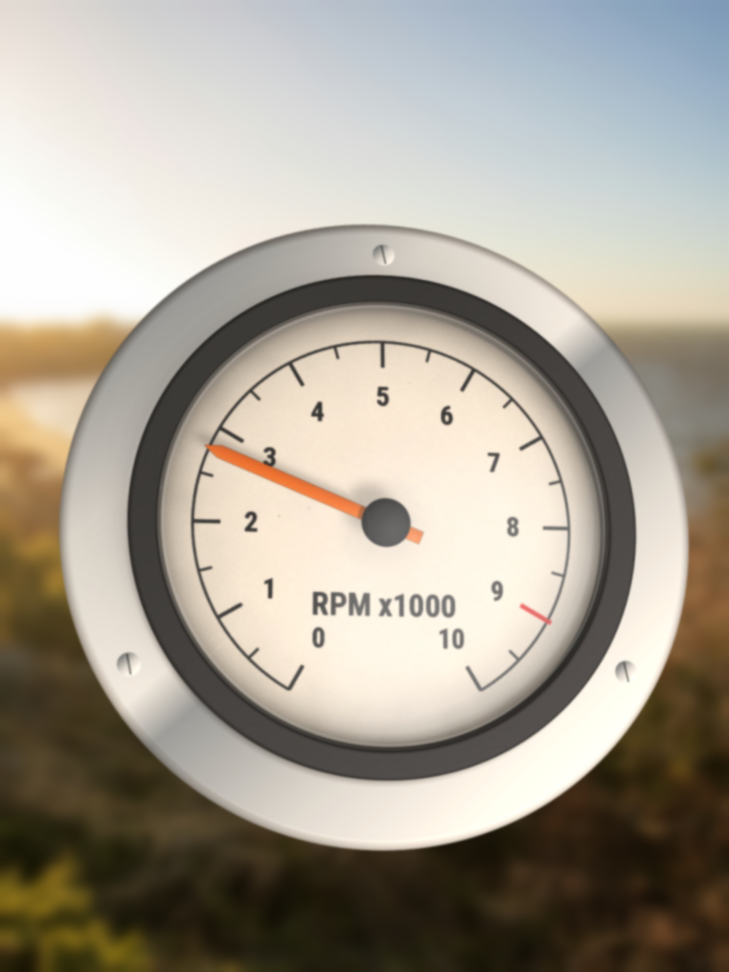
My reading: rpm 2750
